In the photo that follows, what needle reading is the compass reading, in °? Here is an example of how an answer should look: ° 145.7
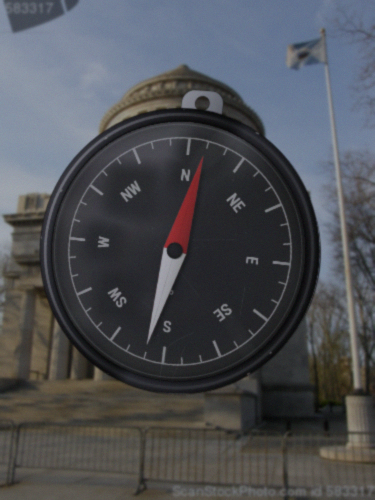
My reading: ° 10
